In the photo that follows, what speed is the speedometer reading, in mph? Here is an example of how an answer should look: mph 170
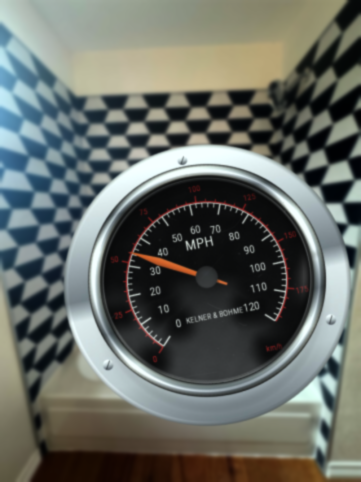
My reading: mph 34
